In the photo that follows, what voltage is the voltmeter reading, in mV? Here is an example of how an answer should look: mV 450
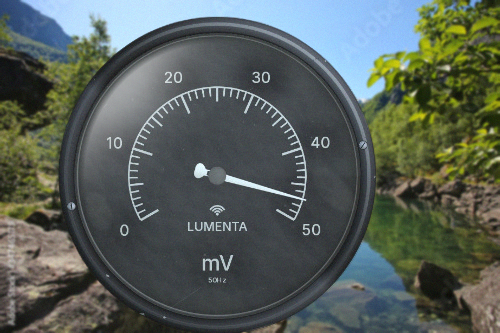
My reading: mV 47
